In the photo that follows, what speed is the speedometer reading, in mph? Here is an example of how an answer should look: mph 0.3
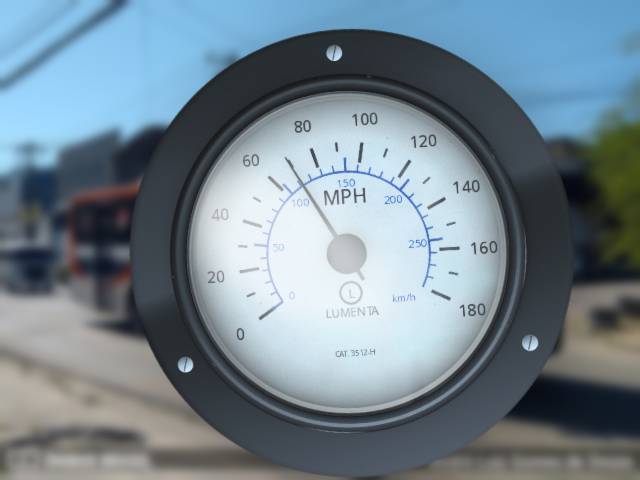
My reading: mph 70
